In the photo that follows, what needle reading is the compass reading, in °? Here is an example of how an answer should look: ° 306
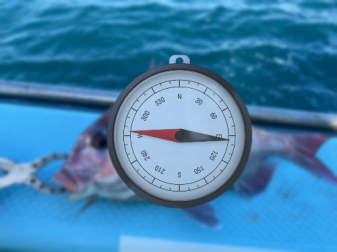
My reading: ° 275
